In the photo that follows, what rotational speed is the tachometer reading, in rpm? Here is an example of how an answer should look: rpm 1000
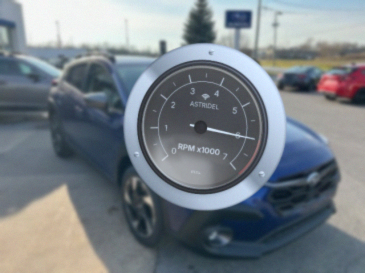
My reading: rpm 6000
